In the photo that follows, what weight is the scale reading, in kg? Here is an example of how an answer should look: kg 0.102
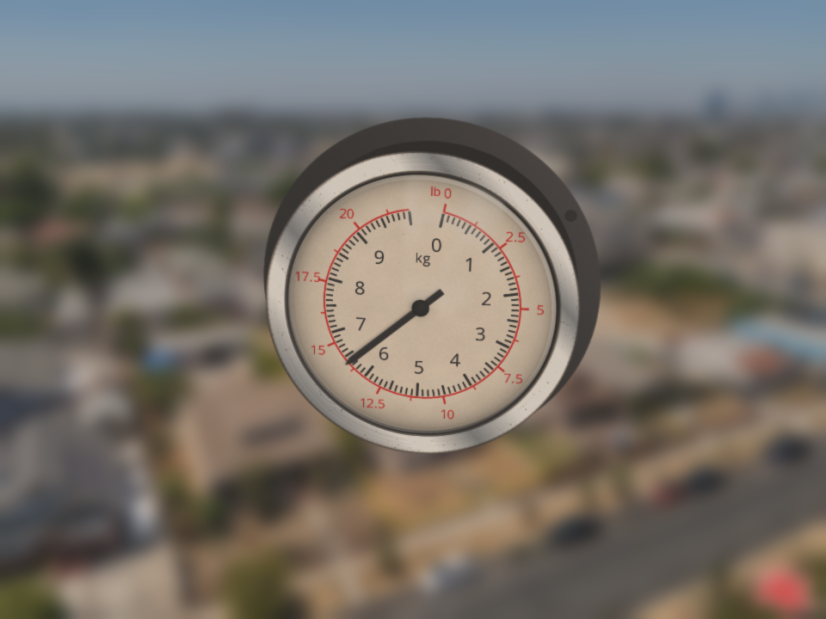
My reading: kg 6.4
